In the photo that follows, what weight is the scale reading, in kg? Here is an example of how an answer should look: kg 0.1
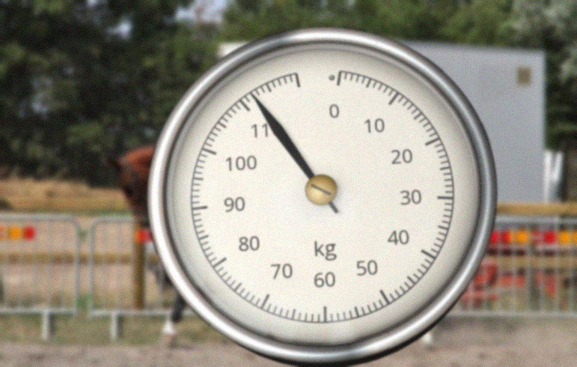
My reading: kg 112
